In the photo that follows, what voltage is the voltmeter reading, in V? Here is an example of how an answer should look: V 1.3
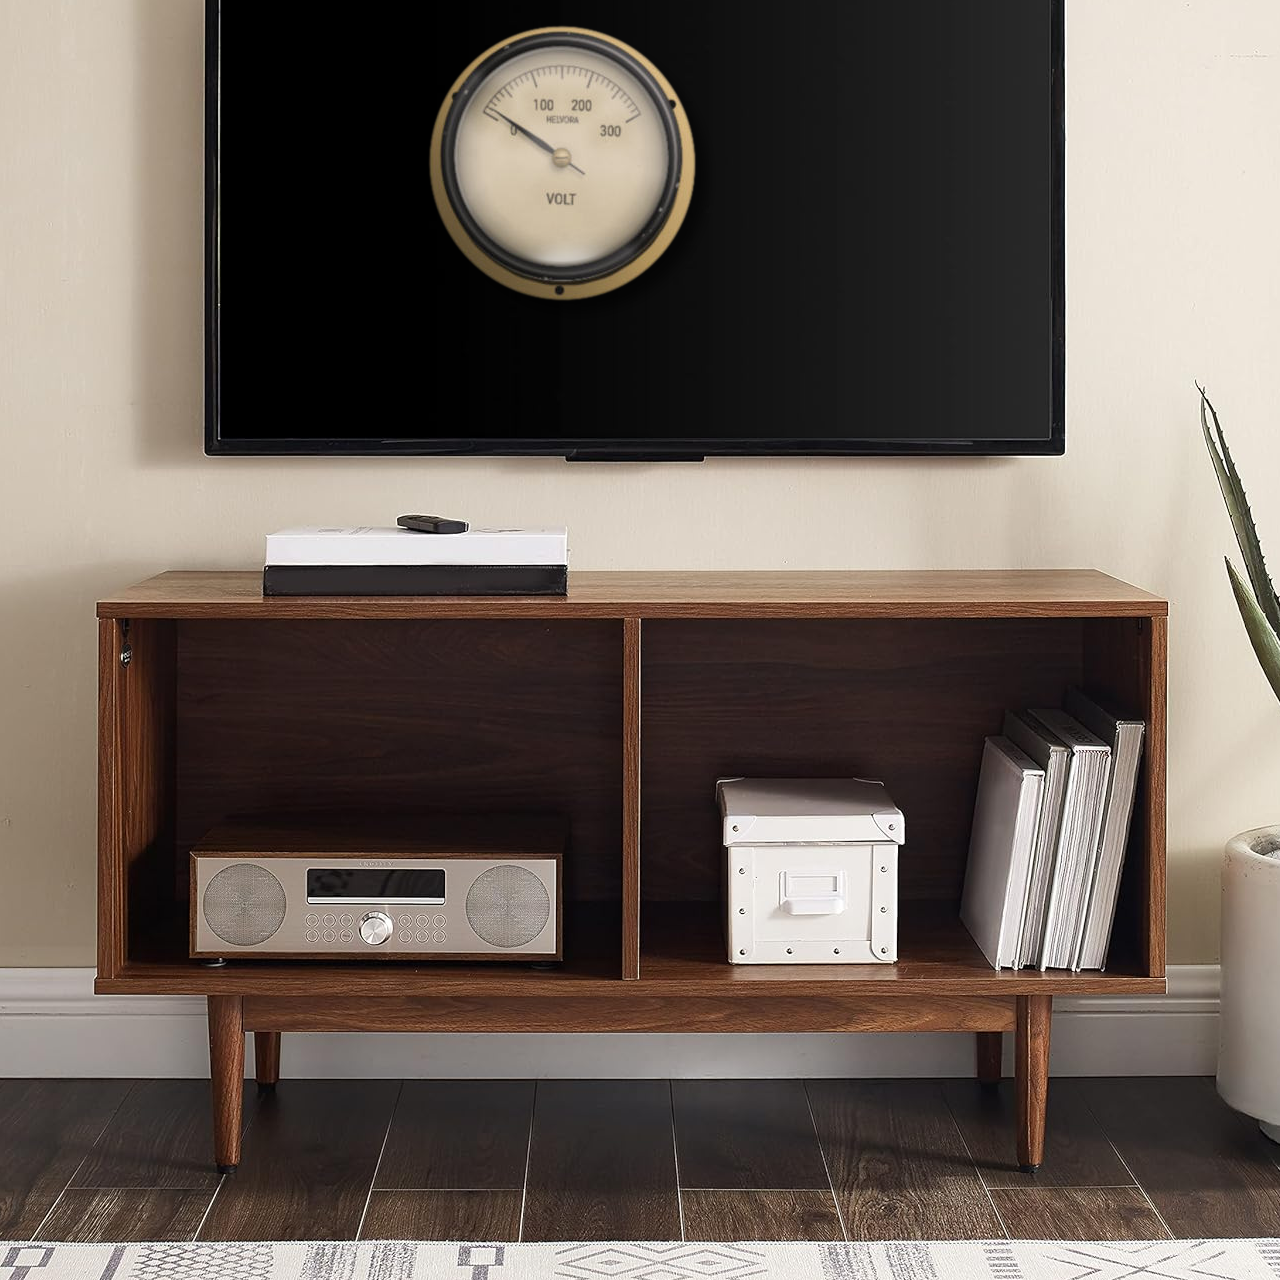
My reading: V 10
